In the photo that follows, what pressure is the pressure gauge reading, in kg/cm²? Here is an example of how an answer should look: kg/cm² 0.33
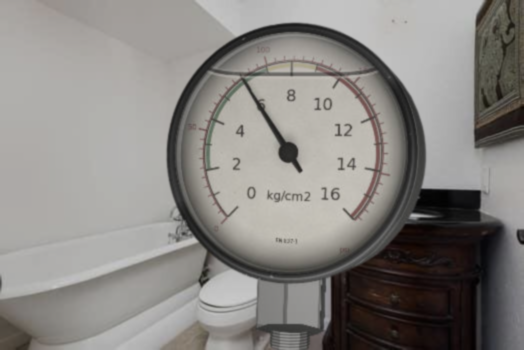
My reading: kg/cm² 6
